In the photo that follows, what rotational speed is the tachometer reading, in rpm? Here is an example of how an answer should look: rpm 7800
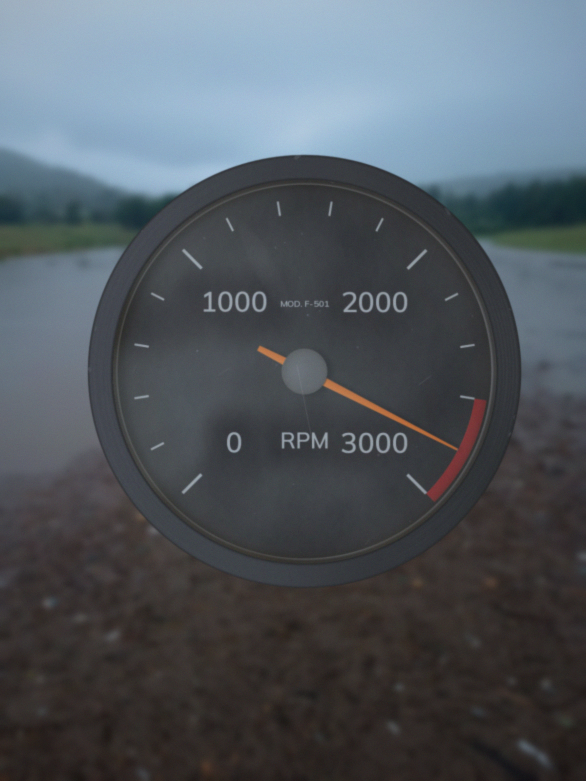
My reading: rpm 2800
